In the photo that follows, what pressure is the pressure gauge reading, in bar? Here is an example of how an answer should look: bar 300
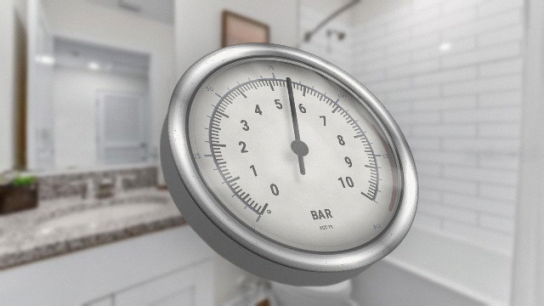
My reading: bar 5.5
